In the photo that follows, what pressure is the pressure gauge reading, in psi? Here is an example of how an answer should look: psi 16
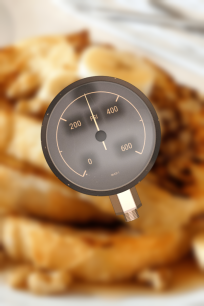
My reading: psi 300
